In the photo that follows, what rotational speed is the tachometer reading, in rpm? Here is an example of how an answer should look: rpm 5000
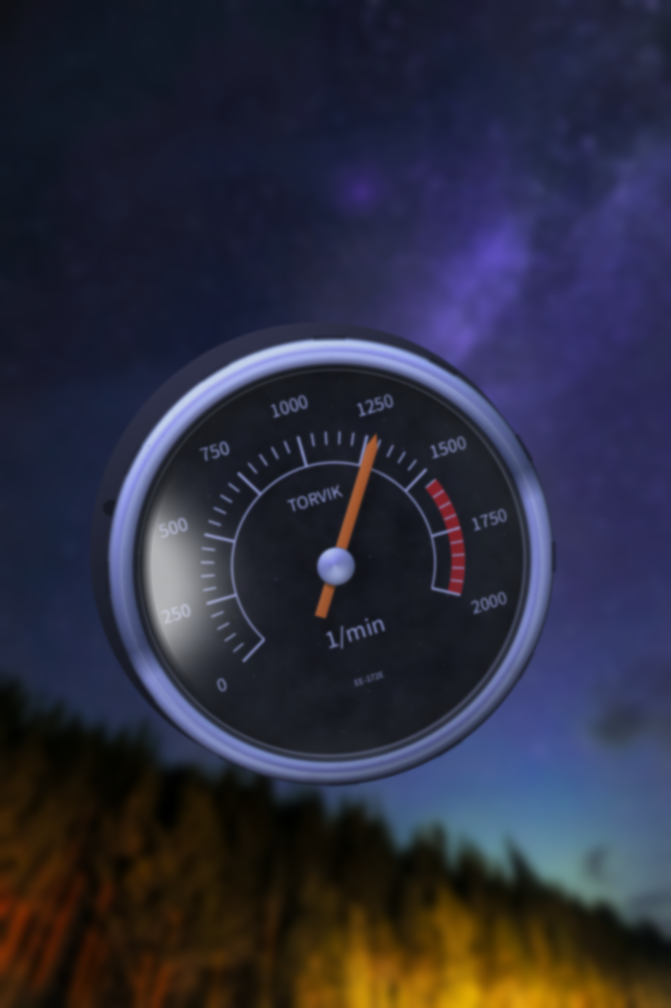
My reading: rpm 1275
